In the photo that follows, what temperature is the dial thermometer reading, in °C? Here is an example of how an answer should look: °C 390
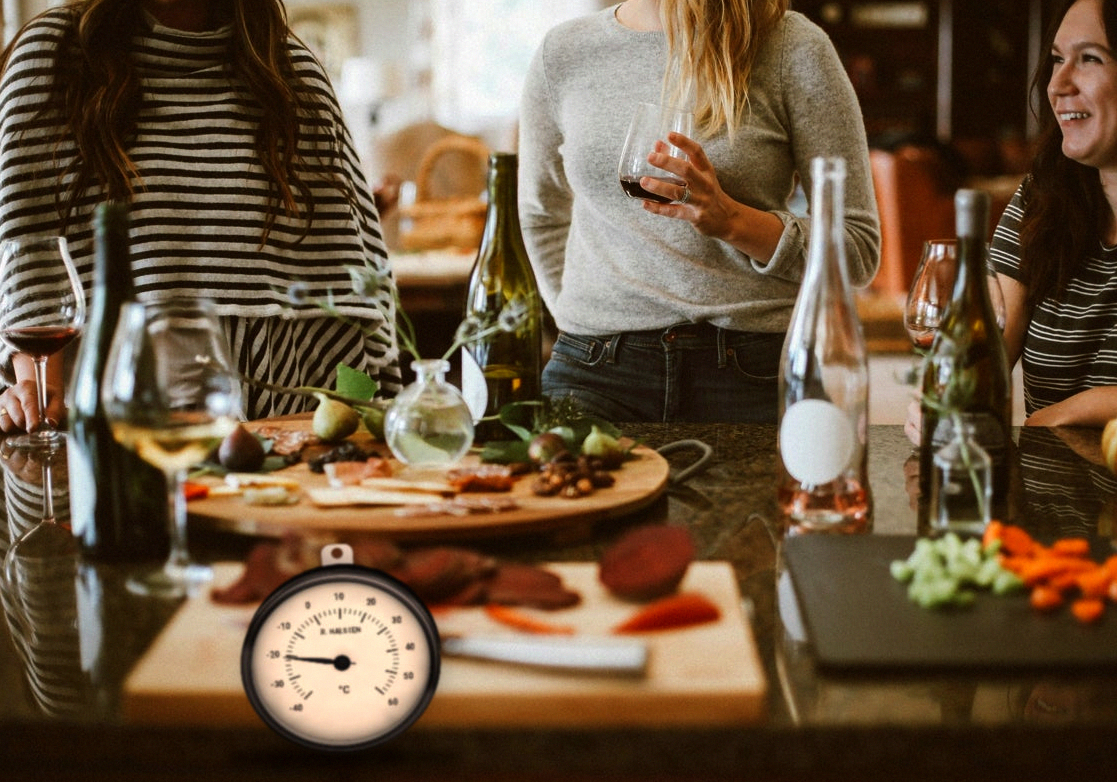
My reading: °C -20
